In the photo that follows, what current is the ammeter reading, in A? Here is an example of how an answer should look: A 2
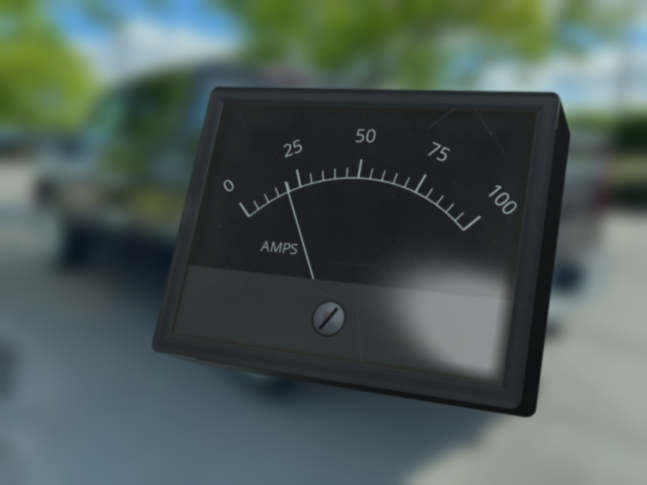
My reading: A 20
